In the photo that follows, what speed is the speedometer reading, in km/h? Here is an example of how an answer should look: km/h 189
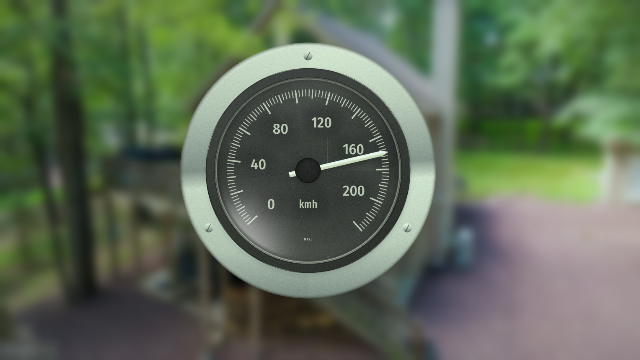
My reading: km/h 170
